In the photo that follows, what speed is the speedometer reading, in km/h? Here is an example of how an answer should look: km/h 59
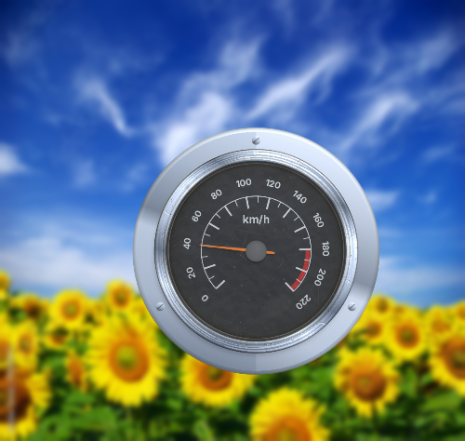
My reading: km/h 40
